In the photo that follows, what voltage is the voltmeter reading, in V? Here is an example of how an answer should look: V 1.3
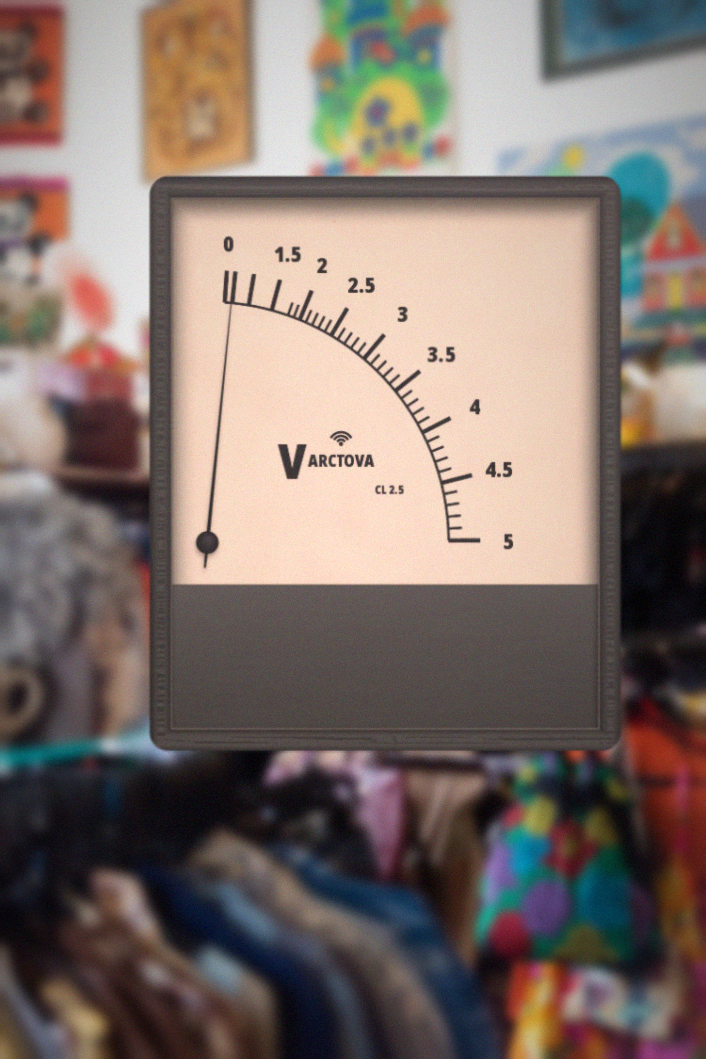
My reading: V 0.5
